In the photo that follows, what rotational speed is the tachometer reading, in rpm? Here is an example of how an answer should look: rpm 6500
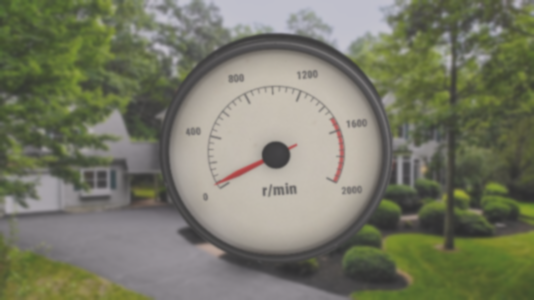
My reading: rpm 50
